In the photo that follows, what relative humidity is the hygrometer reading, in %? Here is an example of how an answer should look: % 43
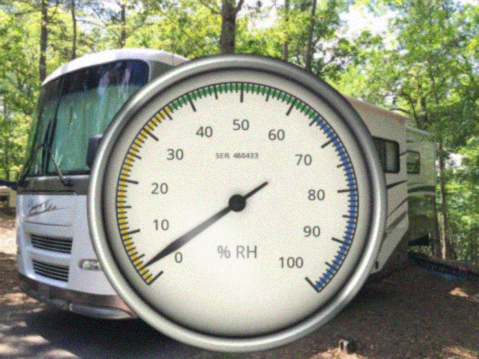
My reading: % 3
